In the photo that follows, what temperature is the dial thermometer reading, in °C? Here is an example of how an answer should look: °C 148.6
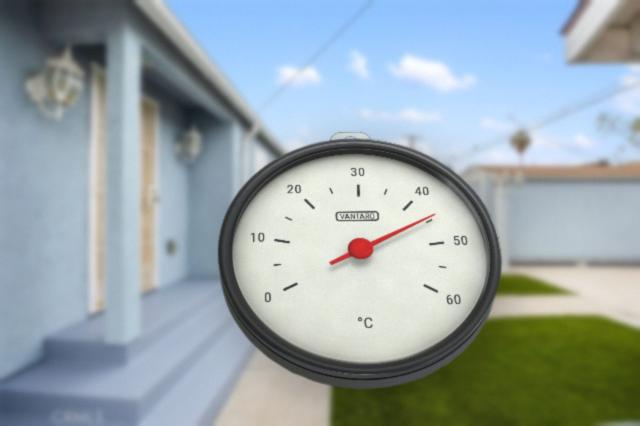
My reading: °C 45
